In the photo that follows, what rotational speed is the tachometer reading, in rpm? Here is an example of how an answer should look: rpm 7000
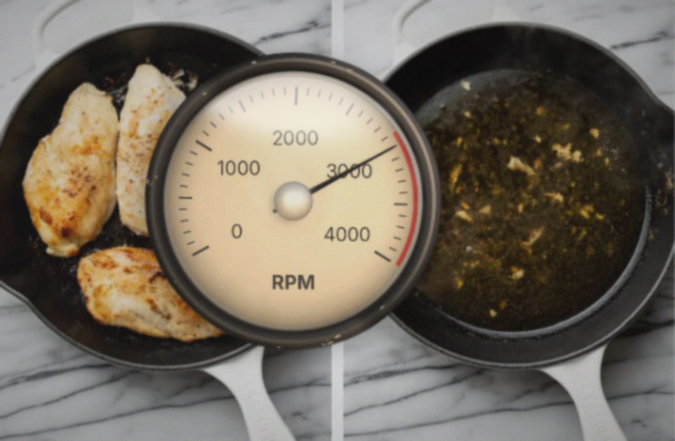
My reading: rpm 3000
